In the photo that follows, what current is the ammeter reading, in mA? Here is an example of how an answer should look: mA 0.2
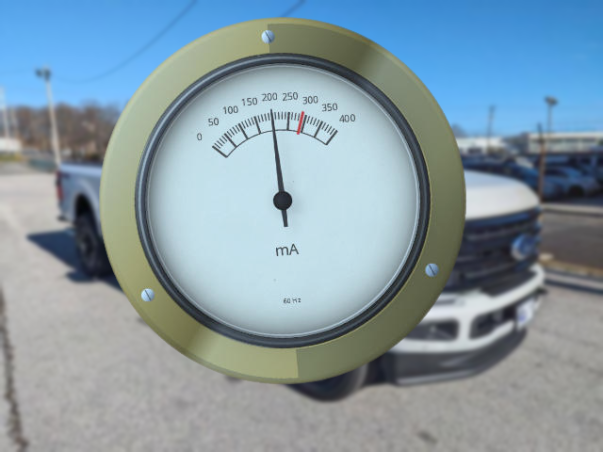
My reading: mA 200
